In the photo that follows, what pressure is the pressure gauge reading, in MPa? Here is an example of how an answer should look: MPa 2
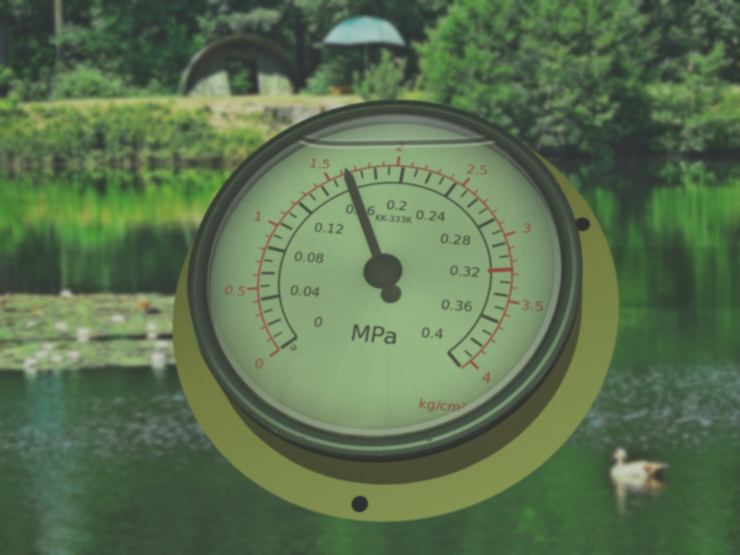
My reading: MPa 0.16
